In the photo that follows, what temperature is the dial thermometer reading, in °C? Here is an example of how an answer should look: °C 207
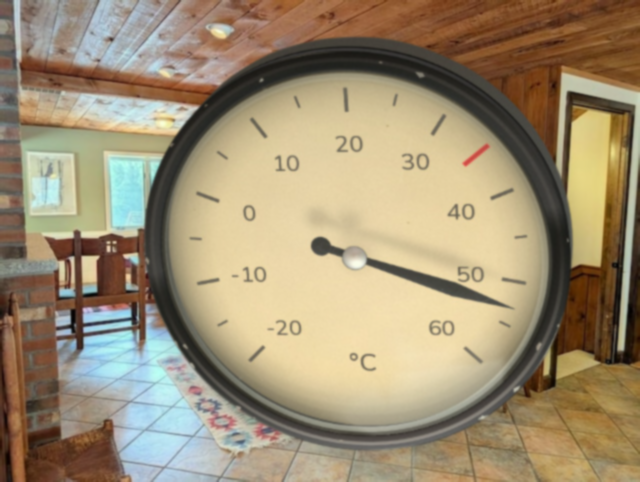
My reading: °C 52.5
